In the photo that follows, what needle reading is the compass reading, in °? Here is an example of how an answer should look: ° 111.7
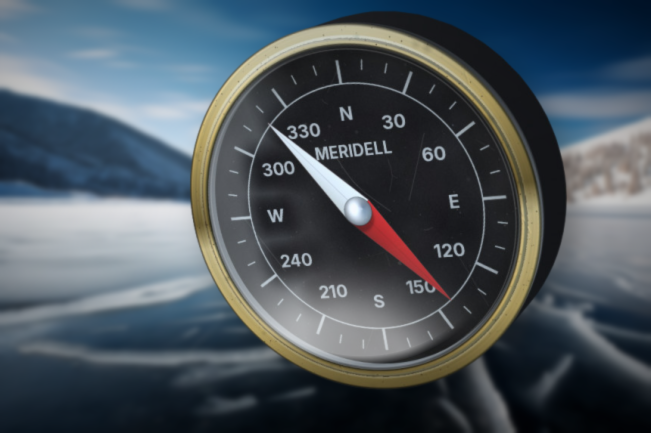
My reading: ° 140
